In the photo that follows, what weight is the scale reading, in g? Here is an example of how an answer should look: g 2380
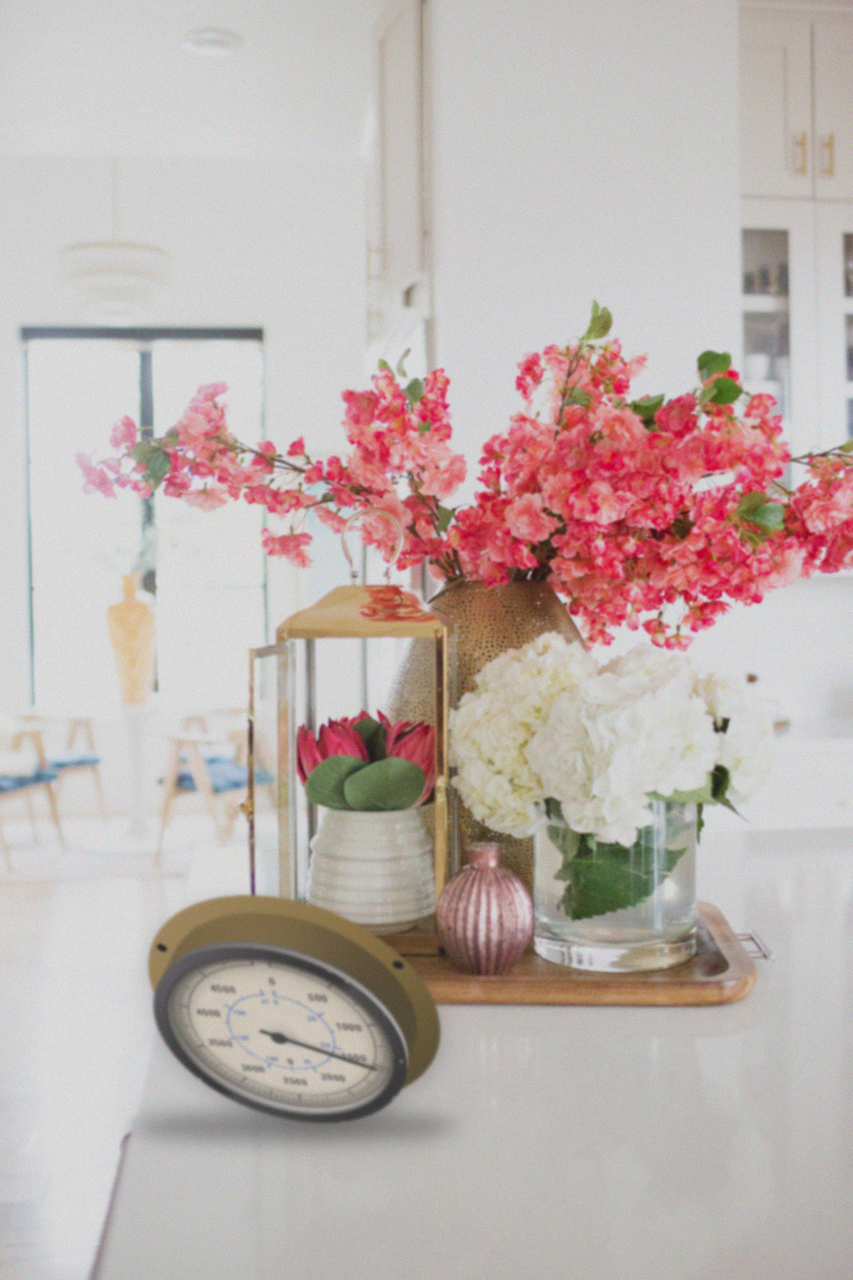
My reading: g 1500
